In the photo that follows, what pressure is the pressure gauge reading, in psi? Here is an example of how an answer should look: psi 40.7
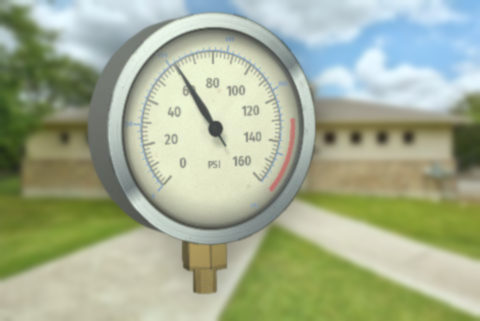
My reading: psi 60
